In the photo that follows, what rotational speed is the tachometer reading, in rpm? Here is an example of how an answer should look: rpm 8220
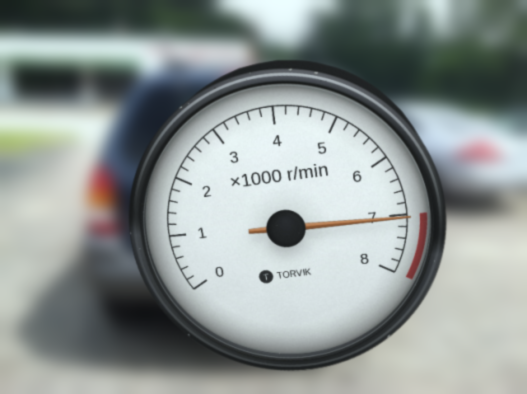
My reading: rpm 7000
